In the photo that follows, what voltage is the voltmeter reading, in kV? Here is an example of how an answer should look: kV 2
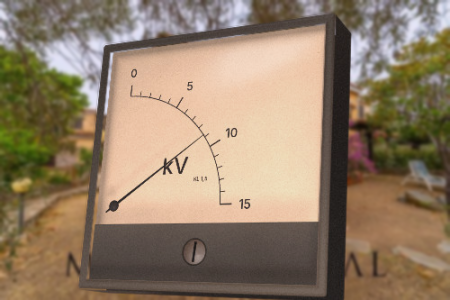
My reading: kV 9
